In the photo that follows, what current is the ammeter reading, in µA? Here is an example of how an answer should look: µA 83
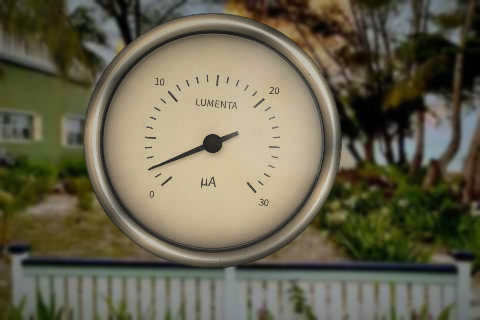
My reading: µA 2
